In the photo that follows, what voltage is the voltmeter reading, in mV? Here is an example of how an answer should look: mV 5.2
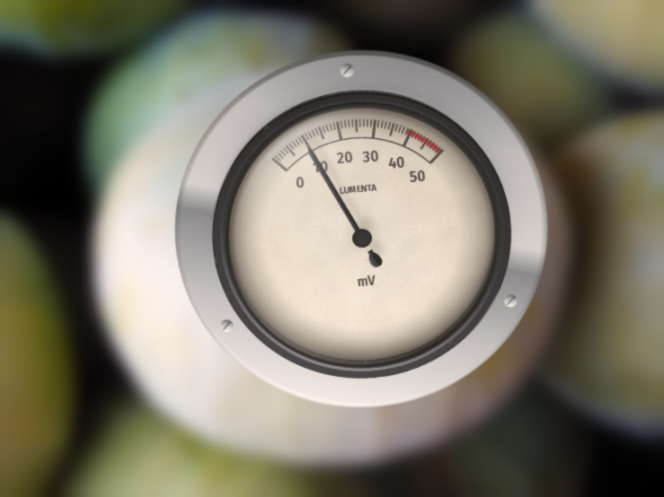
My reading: mV 10
